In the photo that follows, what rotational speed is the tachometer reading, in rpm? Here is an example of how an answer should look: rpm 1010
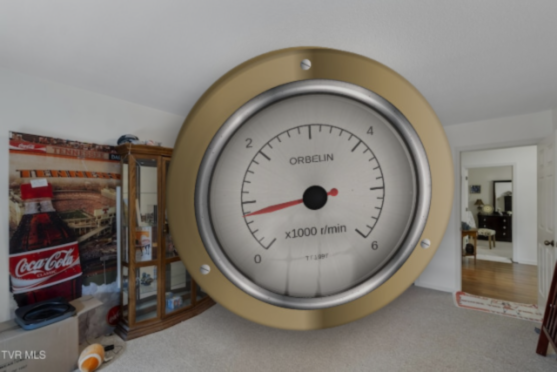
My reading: rpm 800
